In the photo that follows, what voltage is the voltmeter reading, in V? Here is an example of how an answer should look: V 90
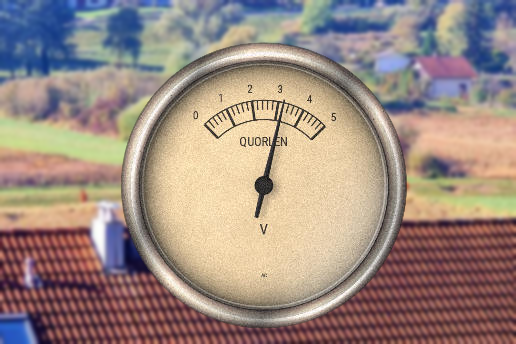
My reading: V 3.2
